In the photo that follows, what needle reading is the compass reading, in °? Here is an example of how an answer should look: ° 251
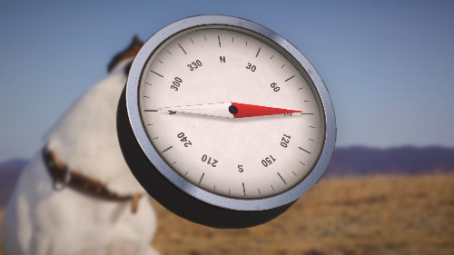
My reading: ° 90
